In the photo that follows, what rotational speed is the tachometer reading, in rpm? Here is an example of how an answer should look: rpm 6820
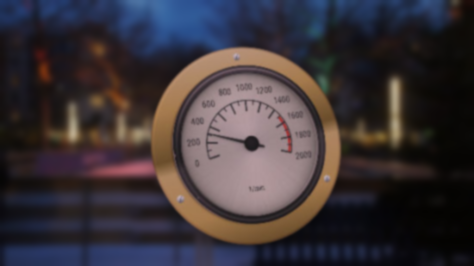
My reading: rpm 300
